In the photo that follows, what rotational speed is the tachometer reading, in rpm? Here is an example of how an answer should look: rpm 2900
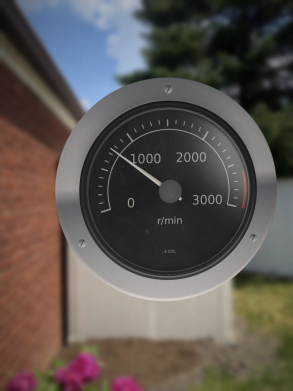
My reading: rpm 750
